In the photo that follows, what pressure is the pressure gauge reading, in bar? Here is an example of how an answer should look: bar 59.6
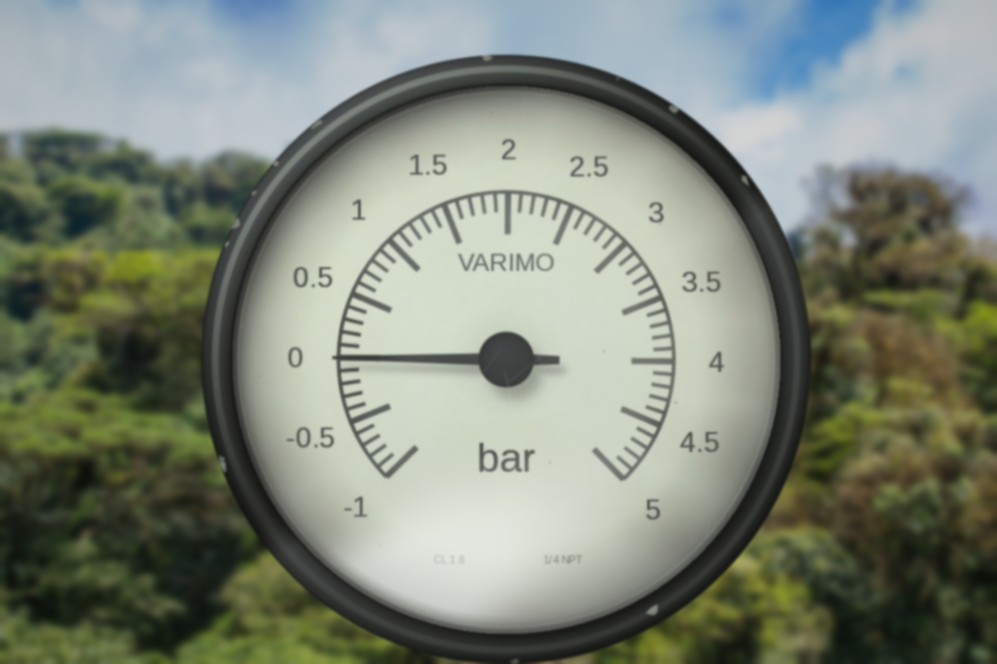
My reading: bar 0
